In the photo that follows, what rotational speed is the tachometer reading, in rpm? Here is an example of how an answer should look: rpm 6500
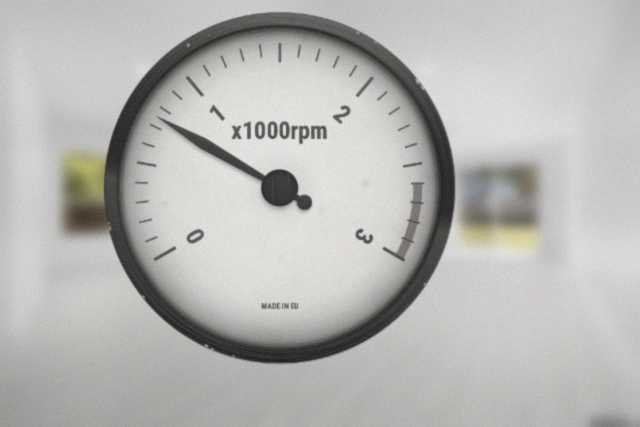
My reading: rpm 750
